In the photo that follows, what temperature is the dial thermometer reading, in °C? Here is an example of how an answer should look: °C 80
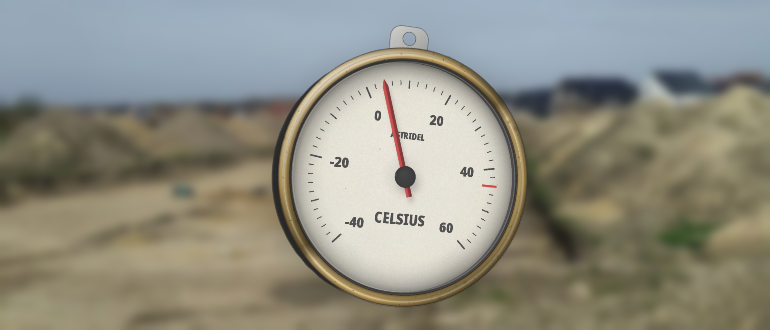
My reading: °C 4
